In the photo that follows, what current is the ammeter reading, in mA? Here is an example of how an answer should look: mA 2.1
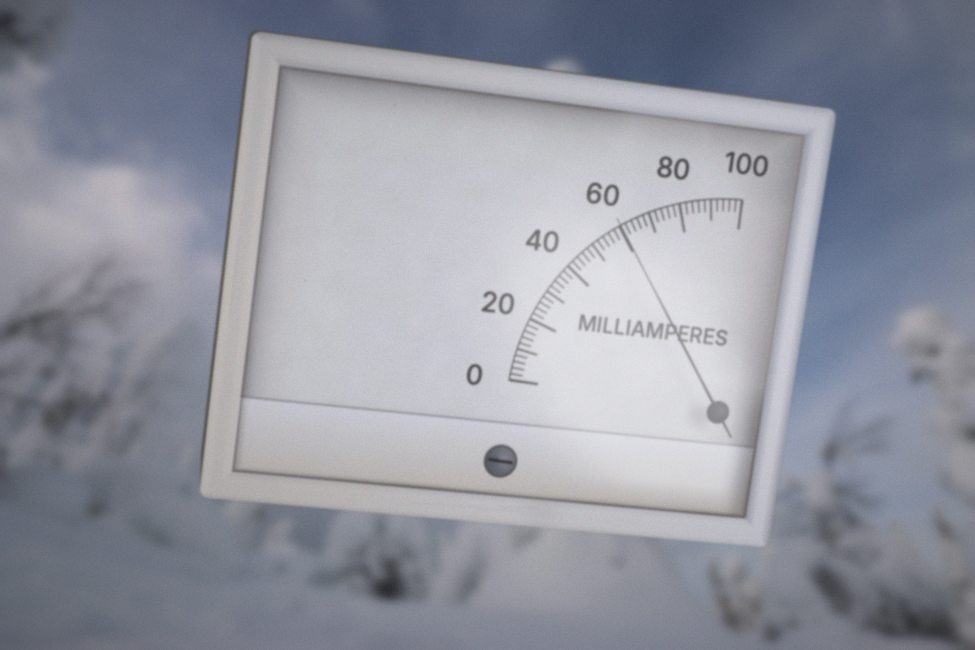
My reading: mA 60
